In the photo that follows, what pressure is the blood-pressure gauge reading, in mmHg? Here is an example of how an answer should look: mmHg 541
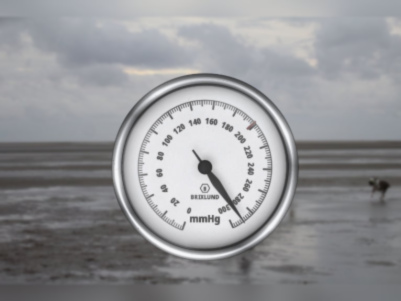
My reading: mmHg 290
